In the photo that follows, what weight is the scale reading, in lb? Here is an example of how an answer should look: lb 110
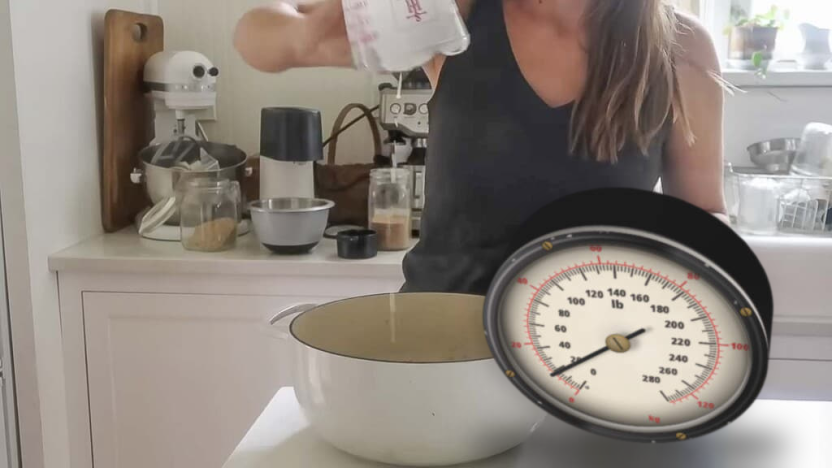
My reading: lb 20
